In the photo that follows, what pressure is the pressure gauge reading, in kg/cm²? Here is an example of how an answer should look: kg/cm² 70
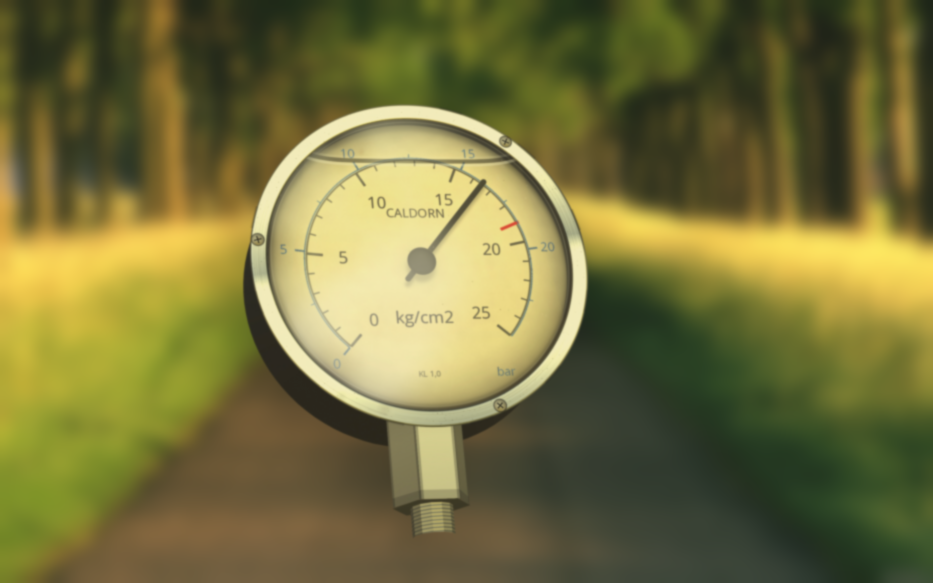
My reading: kg/cm² 16.5
